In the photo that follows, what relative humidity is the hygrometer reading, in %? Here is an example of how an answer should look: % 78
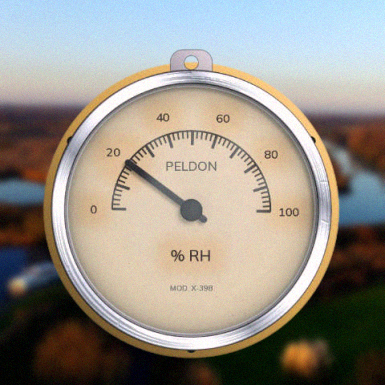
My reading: % 20
